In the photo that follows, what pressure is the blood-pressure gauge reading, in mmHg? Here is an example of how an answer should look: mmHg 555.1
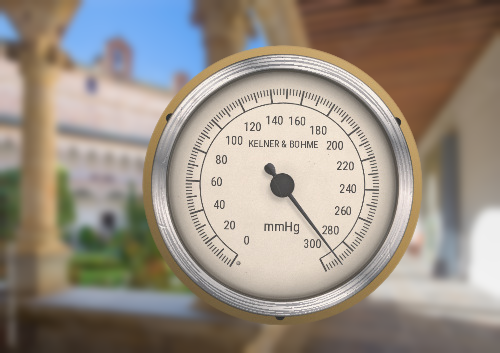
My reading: mmHg 290
